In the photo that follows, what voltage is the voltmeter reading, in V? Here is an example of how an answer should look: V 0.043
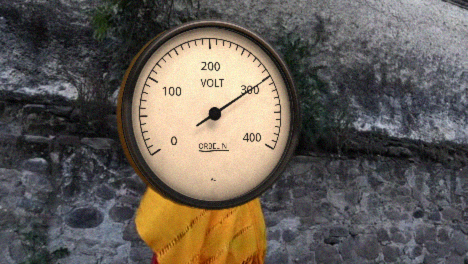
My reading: V 300
